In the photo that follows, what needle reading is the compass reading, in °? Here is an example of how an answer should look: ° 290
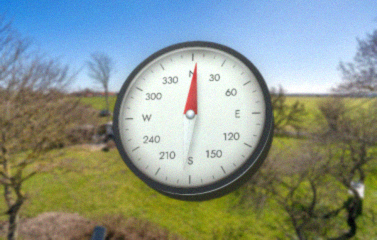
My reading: ° 5
